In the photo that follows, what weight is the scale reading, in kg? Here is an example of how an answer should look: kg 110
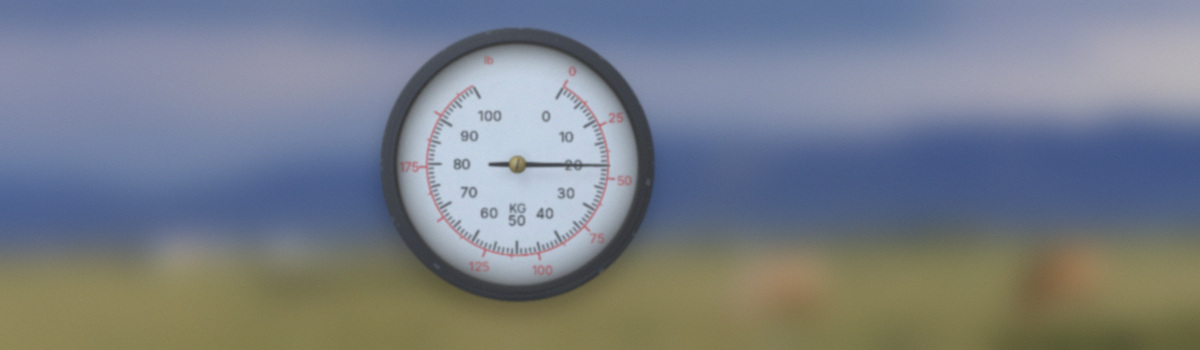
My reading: kg 20
